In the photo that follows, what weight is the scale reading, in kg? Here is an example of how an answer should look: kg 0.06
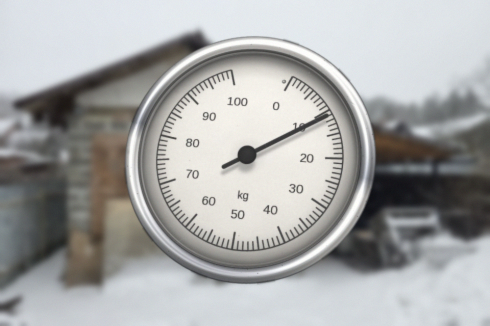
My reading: kg 11
